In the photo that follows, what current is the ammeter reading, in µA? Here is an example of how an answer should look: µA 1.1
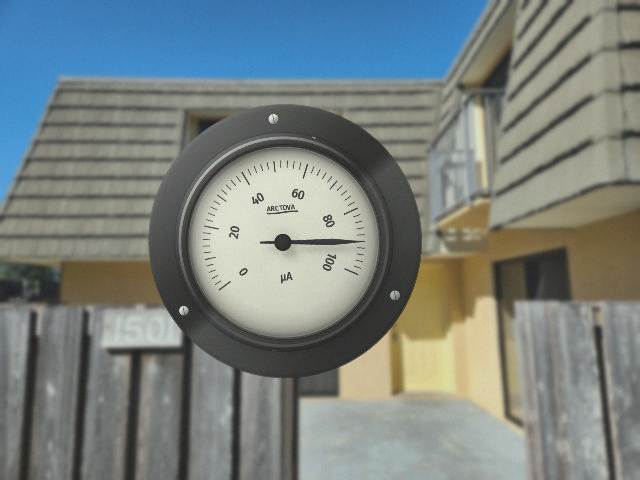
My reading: µA 90
